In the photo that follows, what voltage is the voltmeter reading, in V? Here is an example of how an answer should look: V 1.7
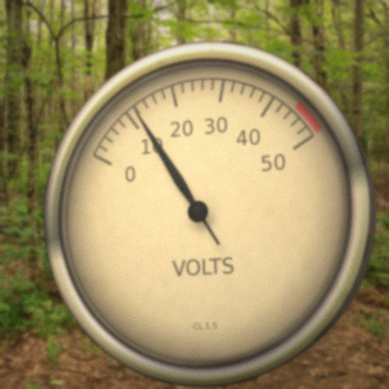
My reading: V 12
